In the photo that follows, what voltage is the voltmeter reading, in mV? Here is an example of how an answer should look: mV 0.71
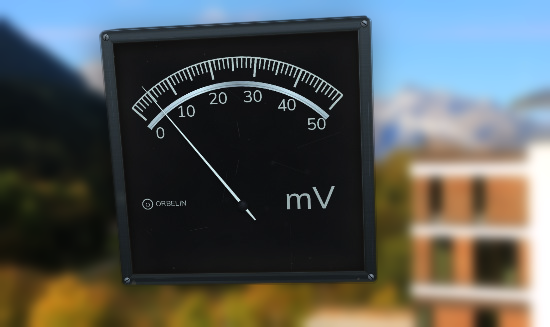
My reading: mV 5
